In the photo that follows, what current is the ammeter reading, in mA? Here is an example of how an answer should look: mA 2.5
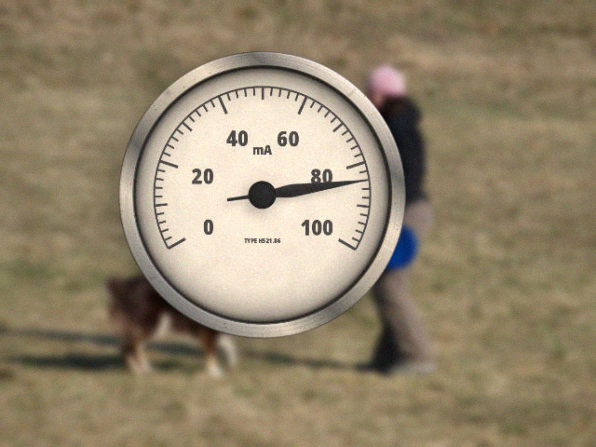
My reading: mA 84
